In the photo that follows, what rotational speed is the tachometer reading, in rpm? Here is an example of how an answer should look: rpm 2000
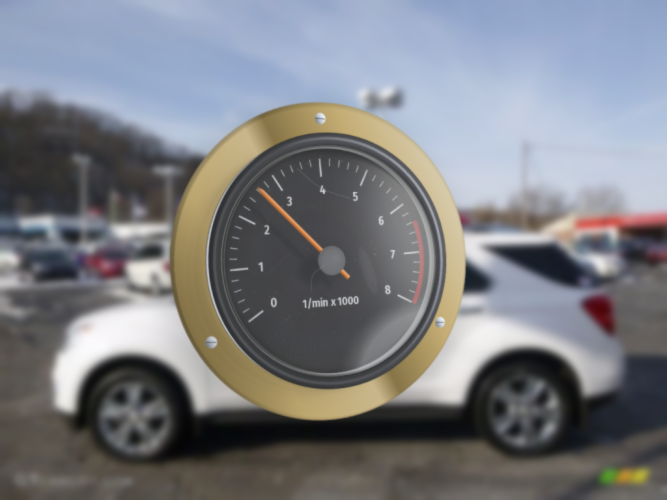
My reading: rpm 2600
